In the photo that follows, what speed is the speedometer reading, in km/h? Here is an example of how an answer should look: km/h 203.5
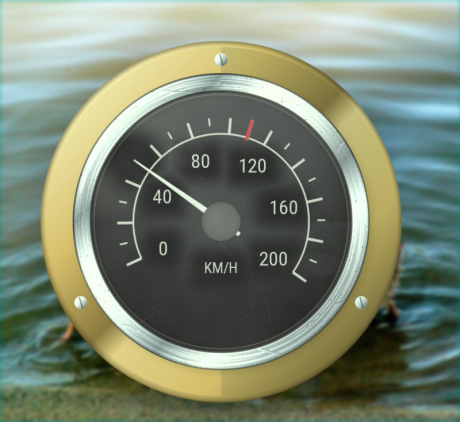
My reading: km/h 50
